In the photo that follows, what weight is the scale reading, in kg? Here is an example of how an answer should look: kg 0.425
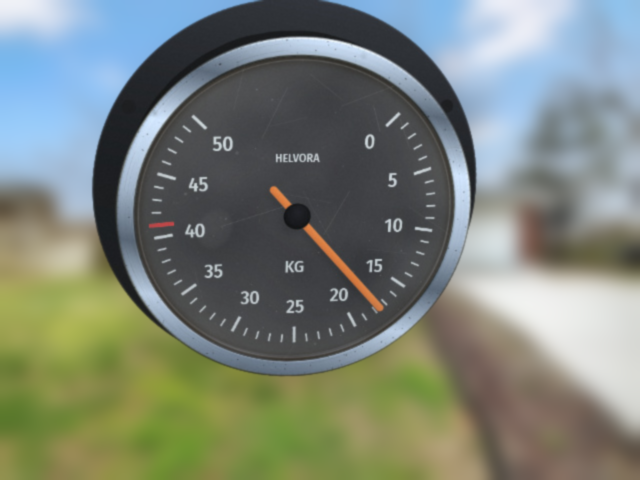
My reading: kg 17.5
